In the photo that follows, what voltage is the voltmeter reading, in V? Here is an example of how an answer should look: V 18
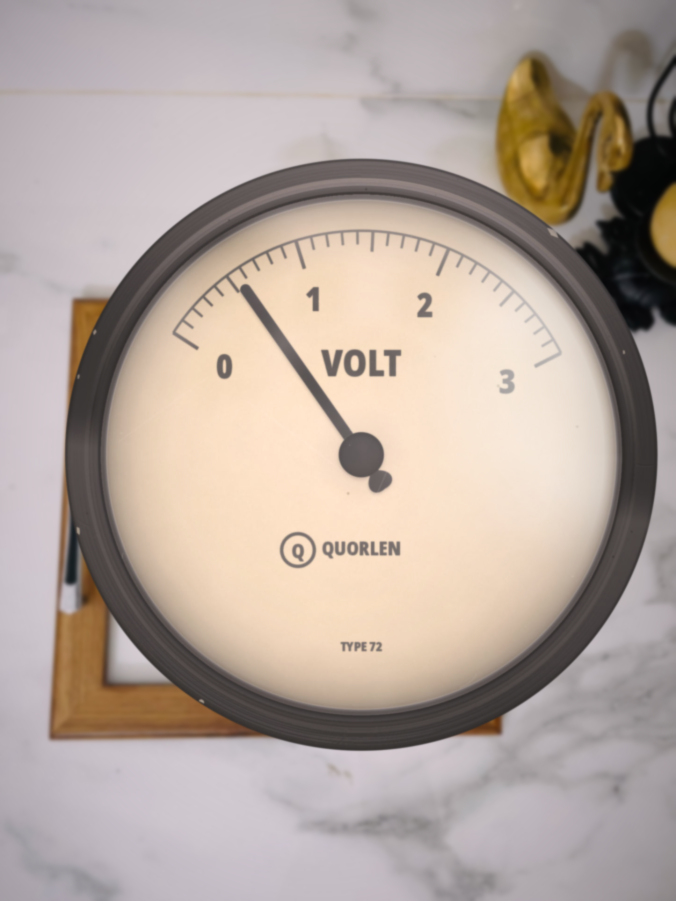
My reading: V 0.55
